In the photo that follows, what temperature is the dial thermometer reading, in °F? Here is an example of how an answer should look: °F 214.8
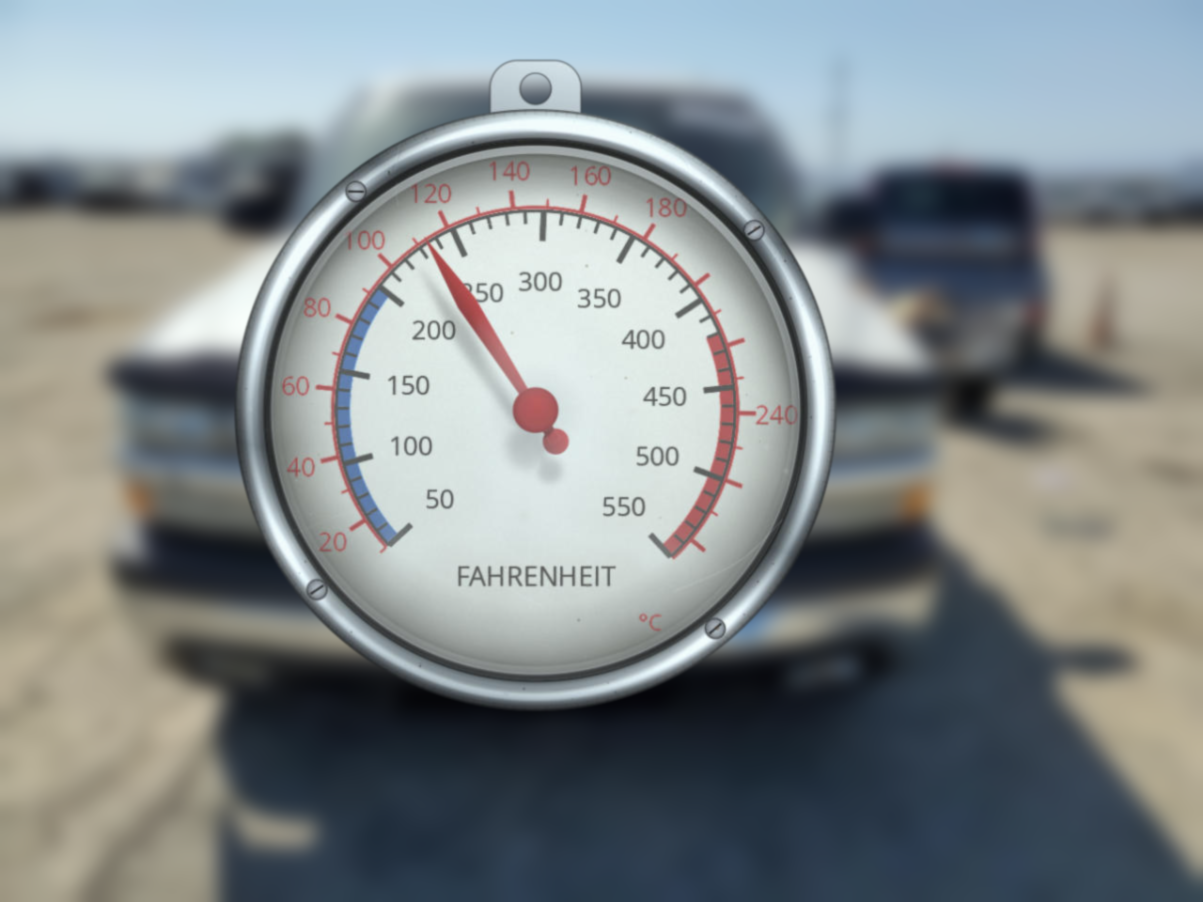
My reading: °F 235
